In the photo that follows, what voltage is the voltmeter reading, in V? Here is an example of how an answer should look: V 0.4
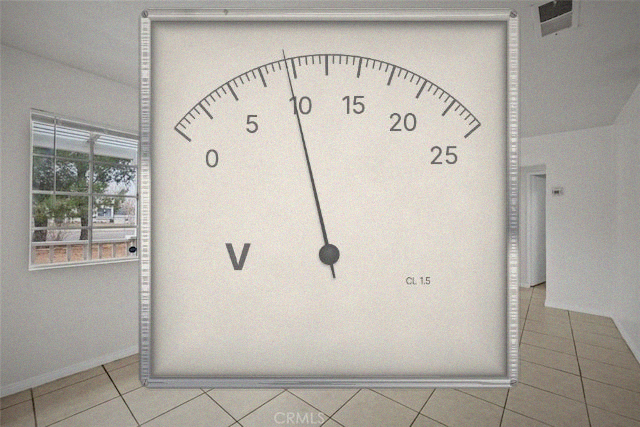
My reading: V 9.5
